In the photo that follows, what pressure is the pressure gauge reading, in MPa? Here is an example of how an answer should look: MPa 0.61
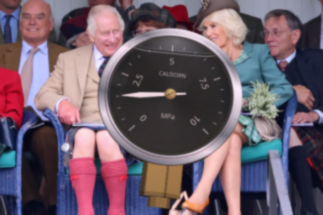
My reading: MPa 1.5
